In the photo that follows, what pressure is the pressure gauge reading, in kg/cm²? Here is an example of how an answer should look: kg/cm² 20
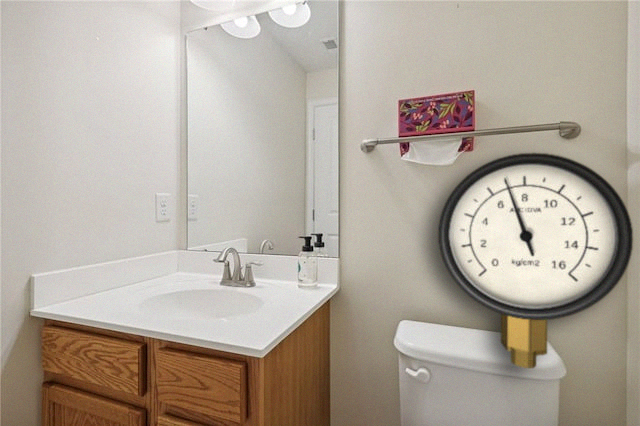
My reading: kg/cm² 7
